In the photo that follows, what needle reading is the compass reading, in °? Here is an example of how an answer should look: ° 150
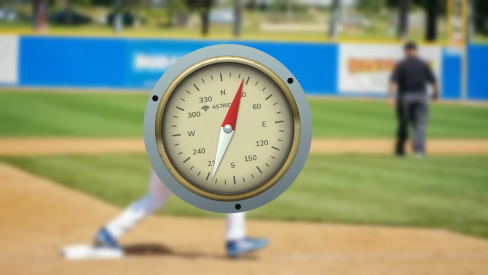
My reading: ° 25
